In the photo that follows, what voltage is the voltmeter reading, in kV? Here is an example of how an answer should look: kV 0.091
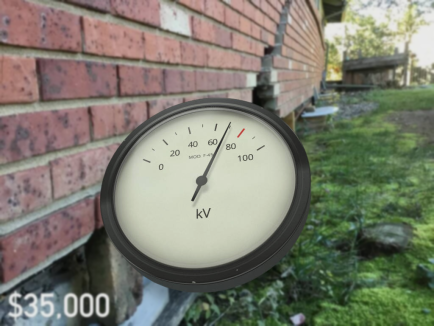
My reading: kV 70
